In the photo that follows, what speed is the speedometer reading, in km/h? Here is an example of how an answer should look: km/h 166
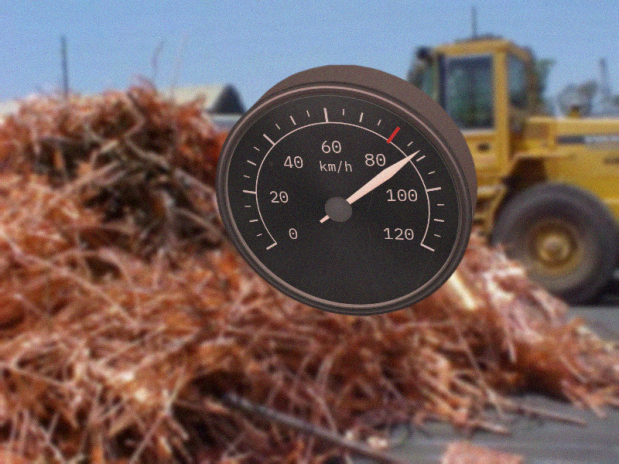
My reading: km/h 87.5
